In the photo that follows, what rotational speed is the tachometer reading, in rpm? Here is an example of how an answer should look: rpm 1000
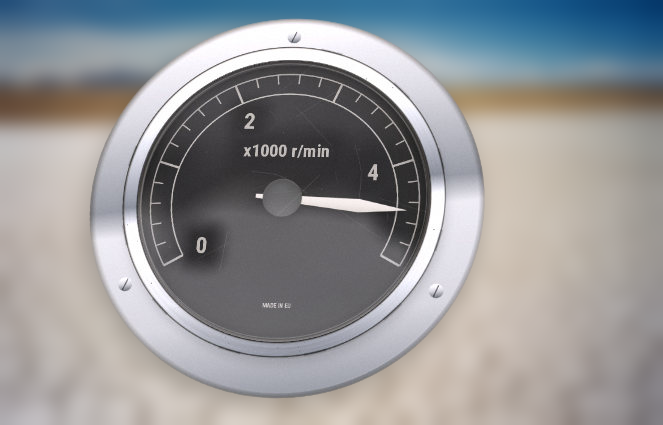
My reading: rpm 4500
